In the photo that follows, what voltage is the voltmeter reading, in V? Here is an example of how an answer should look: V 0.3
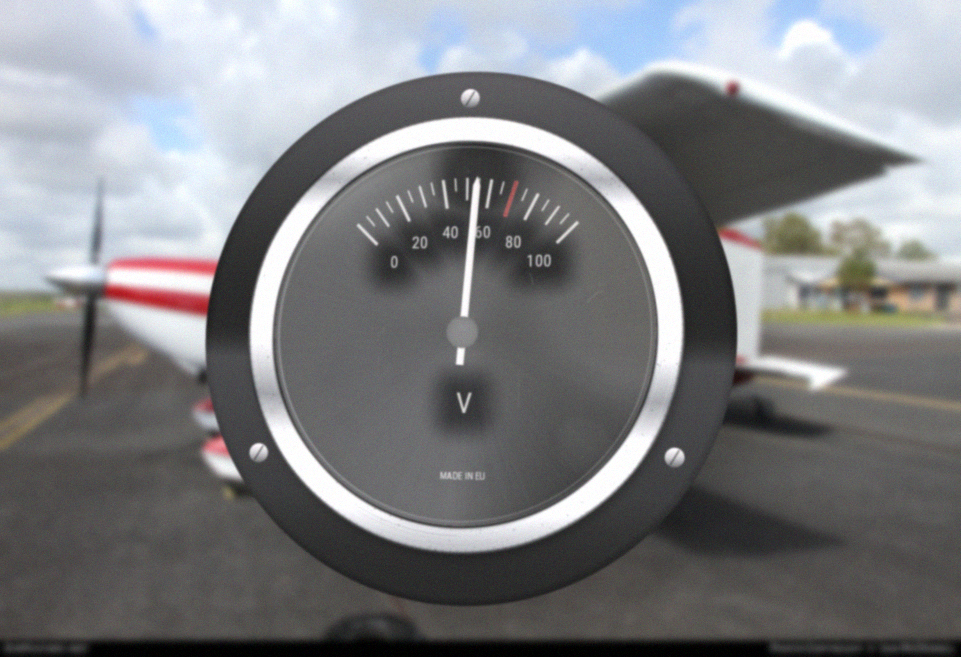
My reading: V 55
